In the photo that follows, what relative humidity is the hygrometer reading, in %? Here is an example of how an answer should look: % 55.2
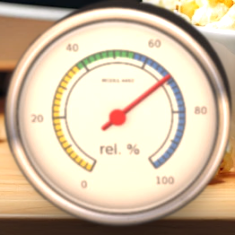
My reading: % 68
